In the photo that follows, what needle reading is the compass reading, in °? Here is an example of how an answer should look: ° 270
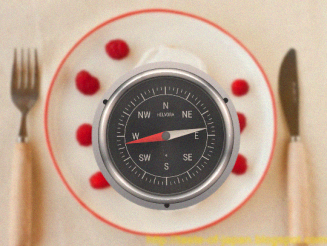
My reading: ° 260
